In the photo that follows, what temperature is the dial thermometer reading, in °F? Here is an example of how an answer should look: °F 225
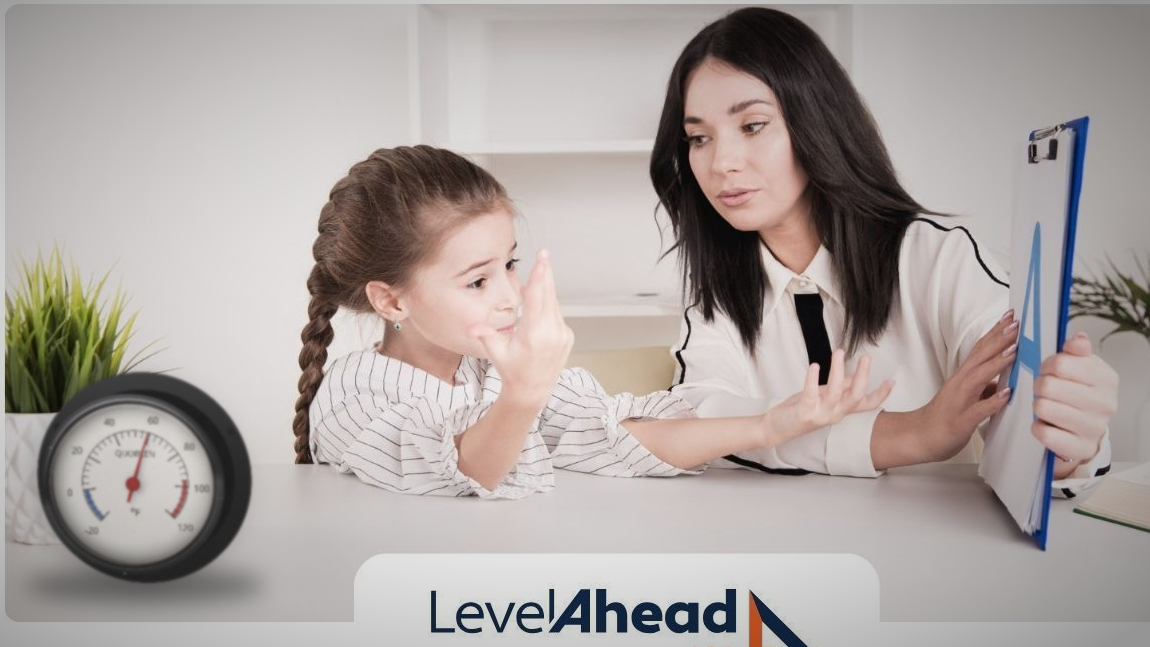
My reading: °F 60
